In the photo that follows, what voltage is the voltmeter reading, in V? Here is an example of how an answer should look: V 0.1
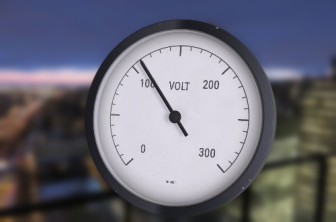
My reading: V 110
